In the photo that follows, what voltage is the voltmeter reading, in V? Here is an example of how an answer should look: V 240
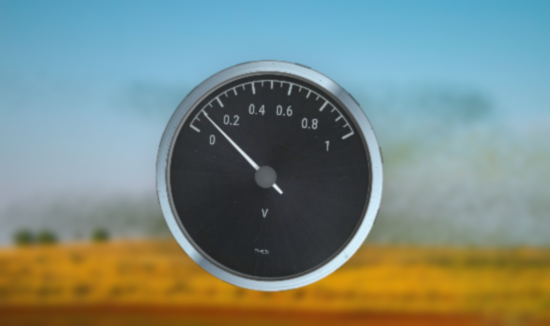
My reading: V 0.1
